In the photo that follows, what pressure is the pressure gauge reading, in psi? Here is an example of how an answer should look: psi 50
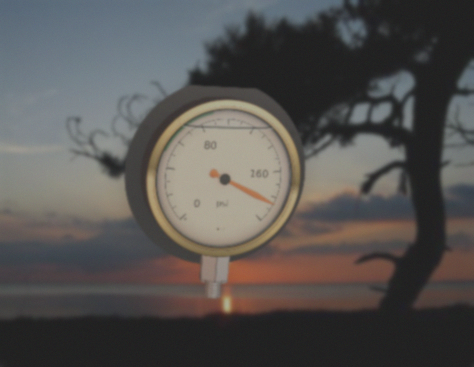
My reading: psi 185
